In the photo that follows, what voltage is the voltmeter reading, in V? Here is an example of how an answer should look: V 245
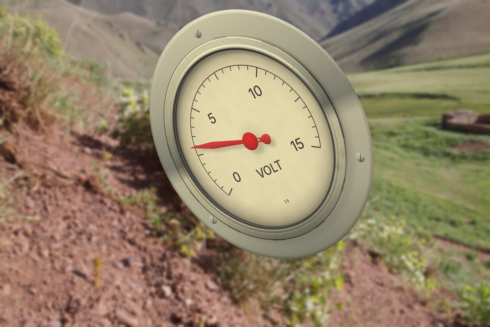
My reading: V 3
